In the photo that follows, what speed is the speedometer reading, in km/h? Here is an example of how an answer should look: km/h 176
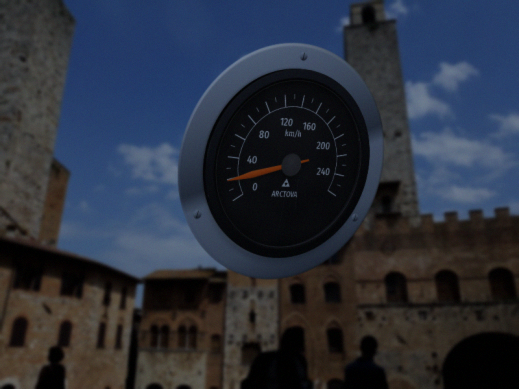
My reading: km/h 20
